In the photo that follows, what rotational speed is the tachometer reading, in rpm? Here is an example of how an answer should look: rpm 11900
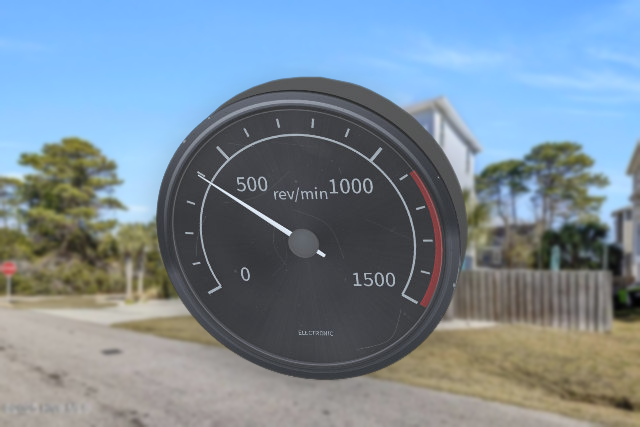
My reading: rpm 400
